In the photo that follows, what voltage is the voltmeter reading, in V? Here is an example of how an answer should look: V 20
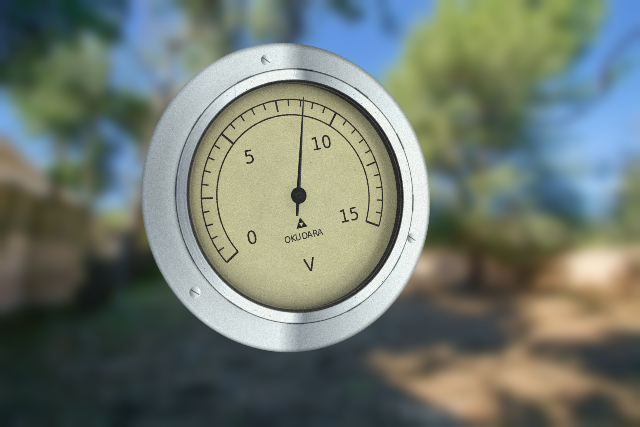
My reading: V 8.5
